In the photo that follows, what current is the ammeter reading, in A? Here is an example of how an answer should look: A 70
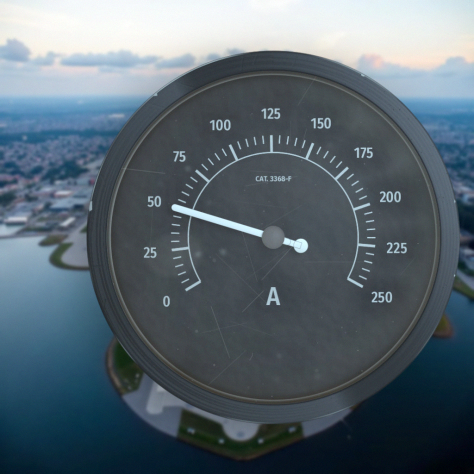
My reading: A 50
